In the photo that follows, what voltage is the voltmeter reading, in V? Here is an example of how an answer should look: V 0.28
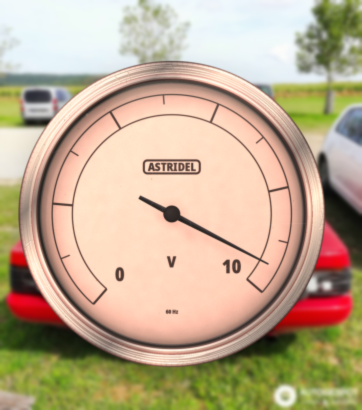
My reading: V 9.5
